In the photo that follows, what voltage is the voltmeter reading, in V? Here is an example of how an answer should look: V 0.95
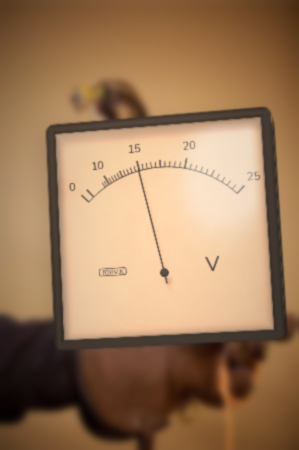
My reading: V 15
